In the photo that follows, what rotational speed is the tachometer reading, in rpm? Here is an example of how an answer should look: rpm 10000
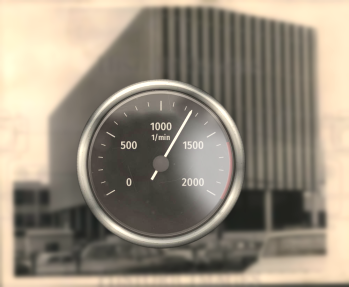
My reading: rpm 1250
